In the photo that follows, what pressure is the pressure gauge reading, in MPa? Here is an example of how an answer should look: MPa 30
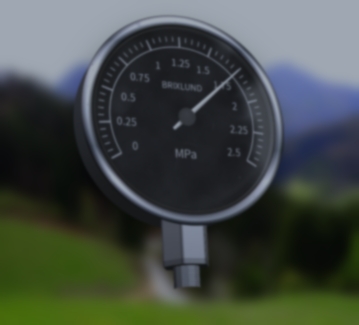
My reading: MPa 1.75
